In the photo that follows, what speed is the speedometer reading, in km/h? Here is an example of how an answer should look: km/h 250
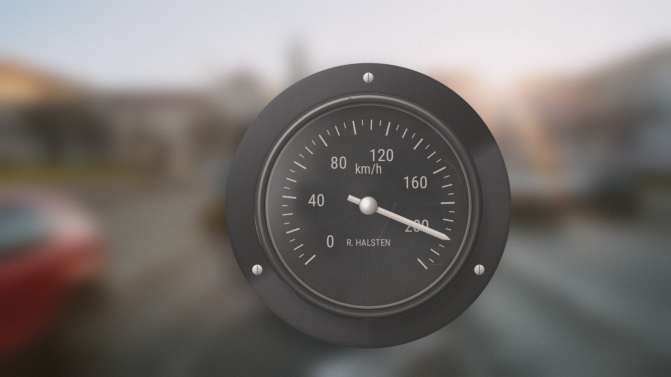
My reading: km/h 200
